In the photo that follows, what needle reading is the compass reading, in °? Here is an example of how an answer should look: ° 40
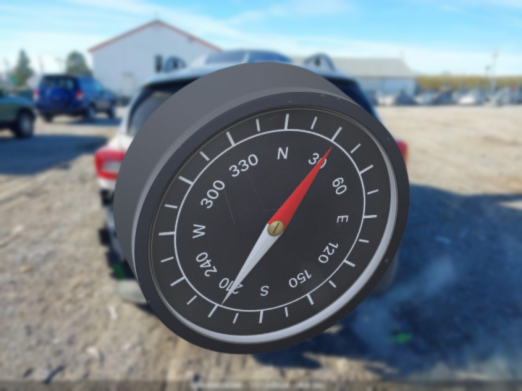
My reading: ° 30
